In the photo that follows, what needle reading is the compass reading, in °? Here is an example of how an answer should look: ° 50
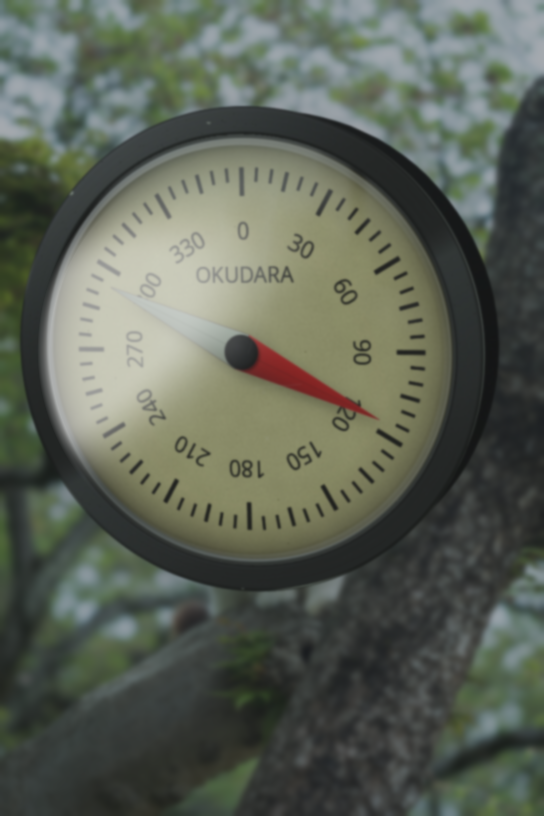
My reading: ° 115
